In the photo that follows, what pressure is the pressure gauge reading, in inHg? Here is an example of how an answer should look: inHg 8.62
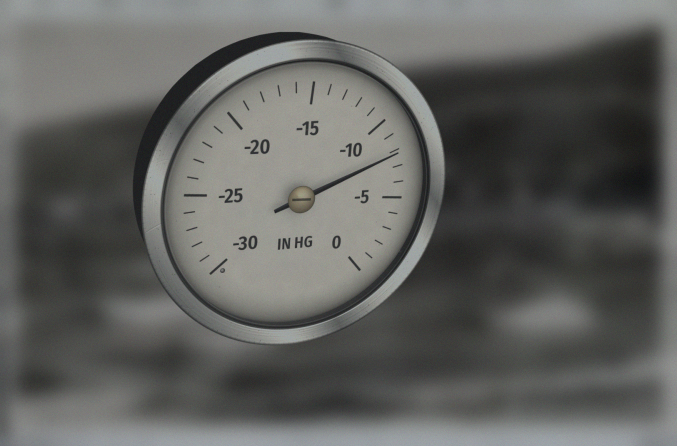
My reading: inHg -8
